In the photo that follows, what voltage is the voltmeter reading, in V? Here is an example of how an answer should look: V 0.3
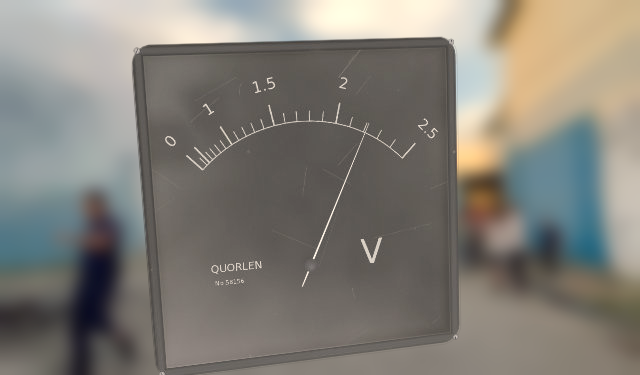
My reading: V 2.2
